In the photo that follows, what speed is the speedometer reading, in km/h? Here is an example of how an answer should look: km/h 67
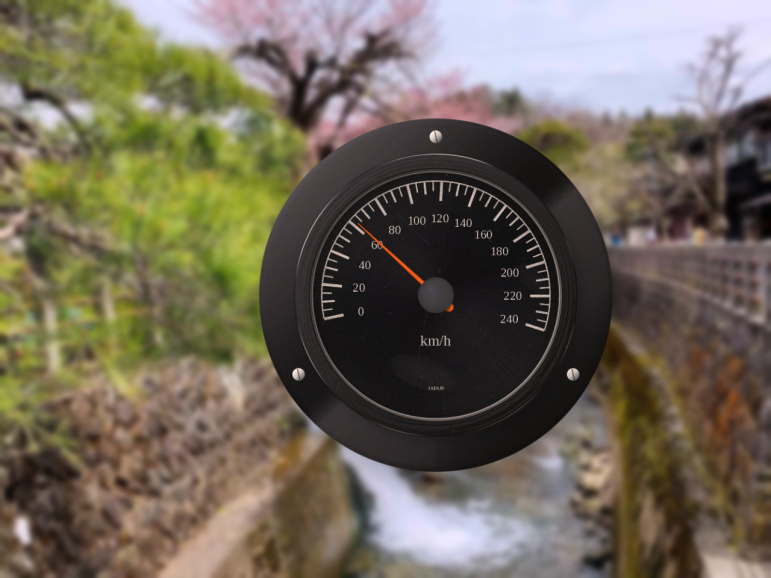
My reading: km/h 62.5
